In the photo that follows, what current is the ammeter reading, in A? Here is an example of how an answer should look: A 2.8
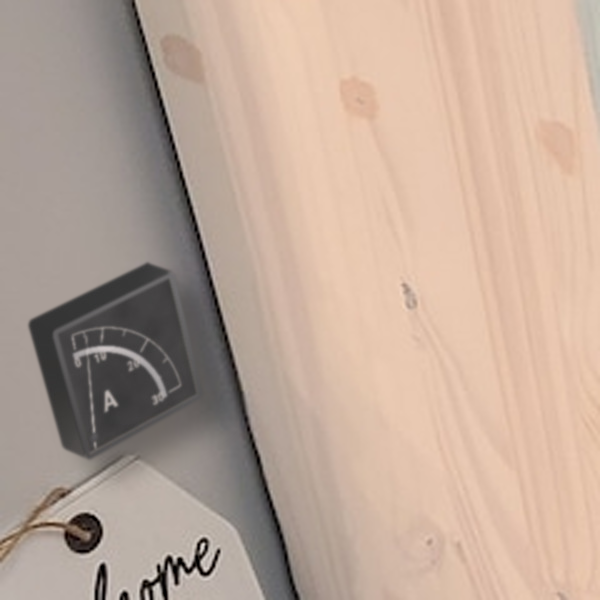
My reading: A 5
